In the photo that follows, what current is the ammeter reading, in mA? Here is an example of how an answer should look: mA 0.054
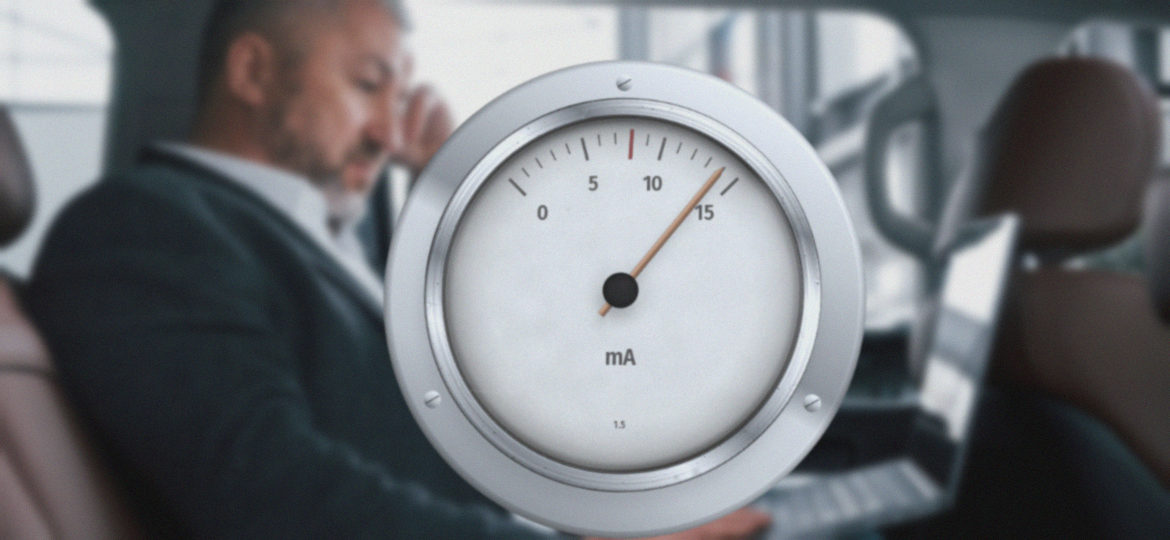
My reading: mA 14
